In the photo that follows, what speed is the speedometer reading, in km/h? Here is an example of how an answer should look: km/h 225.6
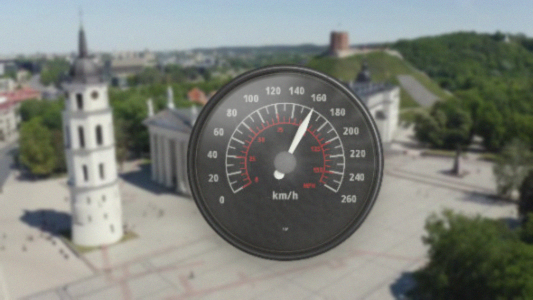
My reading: km/h 160
